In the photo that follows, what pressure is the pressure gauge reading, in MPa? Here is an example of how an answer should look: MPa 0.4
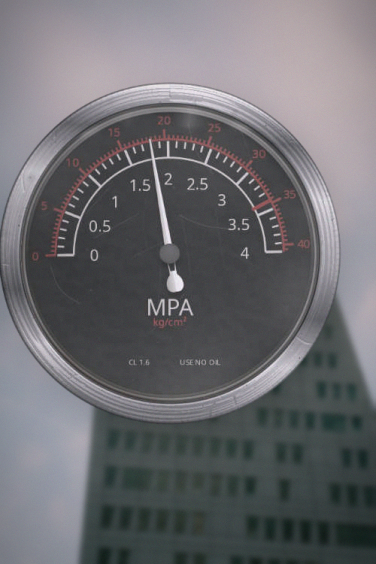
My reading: MPa 1.8
